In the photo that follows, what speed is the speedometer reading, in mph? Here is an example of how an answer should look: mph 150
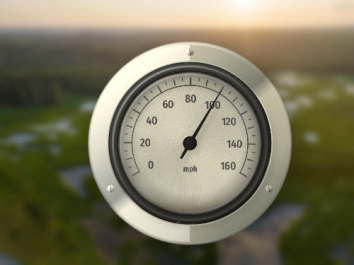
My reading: mph 100
